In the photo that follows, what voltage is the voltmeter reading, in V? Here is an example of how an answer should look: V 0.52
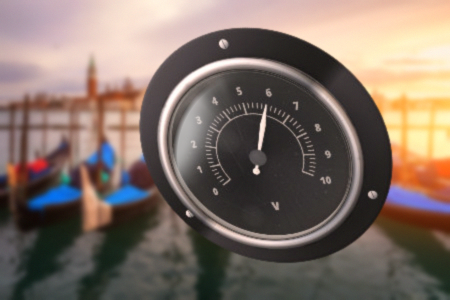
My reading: V 6
